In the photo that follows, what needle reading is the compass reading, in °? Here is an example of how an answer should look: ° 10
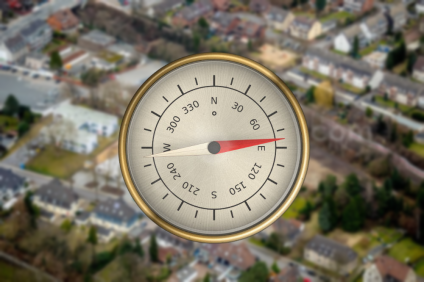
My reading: ° 82.5
